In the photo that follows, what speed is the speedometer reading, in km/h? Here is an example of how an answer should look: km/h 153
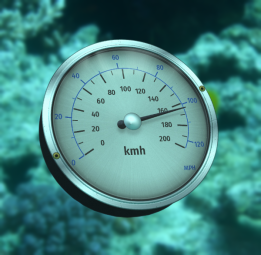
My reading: km/h 165
